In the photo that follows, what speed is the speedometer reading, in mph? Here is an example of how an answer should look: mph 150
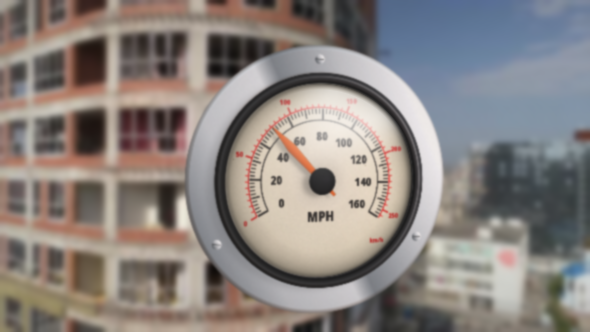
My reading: mph 50
